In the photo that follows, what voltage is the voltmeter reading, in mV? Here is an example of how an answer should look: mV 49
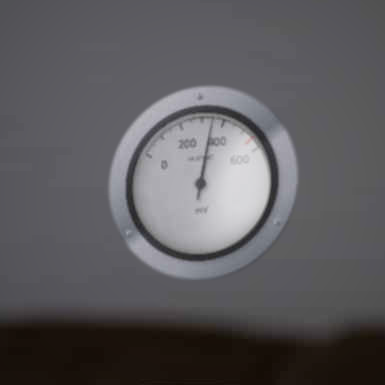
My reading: mV 350
